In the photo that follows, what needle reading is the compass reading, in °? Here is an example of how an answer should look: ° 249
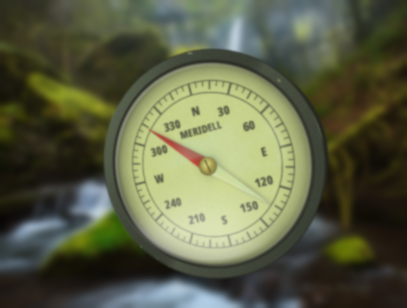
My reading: ° 315
